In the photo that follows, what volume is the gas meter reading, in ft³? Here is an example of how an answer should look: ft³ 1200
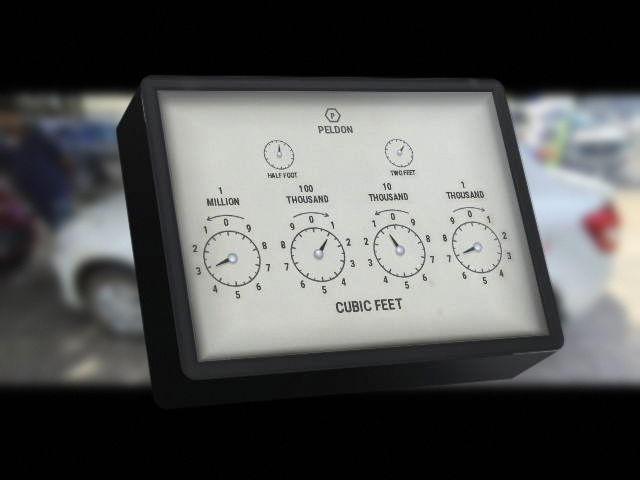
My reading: ft³ 310700
